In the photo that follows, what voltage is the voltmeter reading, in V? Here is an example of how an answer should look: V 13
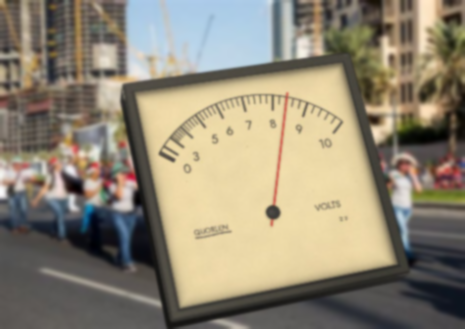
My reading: V 8.4
